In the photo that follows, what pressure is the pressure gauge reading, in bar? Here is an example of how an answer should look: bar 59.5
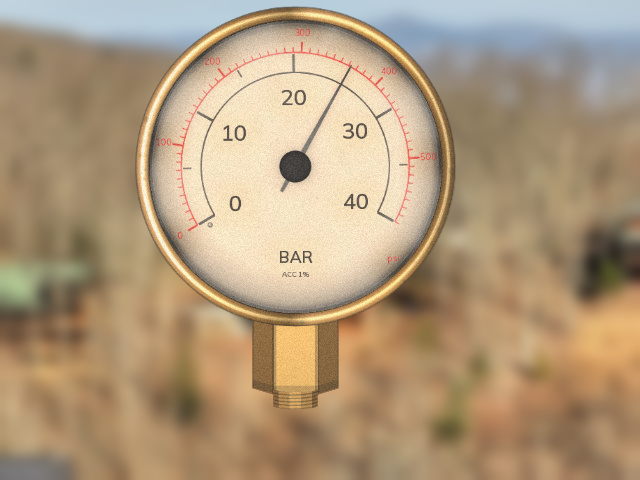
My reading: bar 25
